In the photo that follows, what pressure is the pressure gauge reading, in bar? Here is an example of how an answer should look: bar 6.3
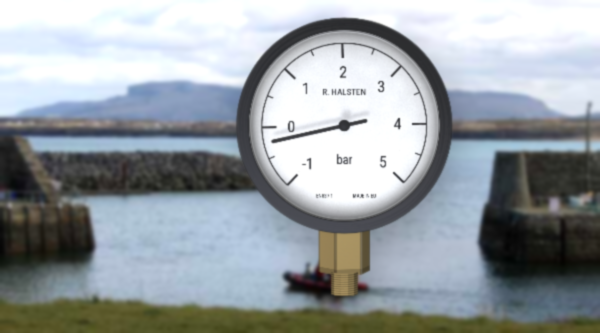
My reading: bar -0.25
